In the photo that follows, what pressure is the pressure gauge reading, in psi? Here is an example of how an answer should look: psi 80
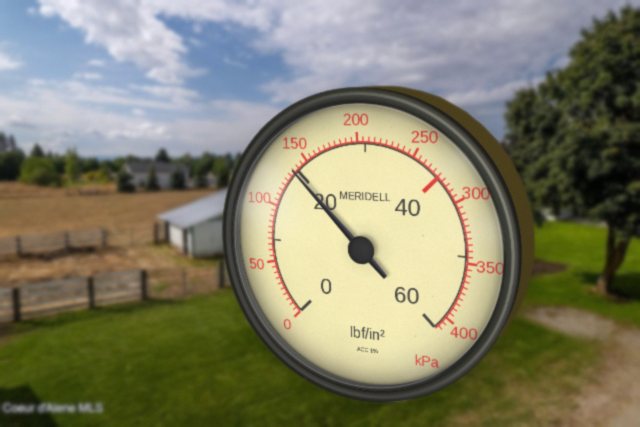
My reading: psi 20
